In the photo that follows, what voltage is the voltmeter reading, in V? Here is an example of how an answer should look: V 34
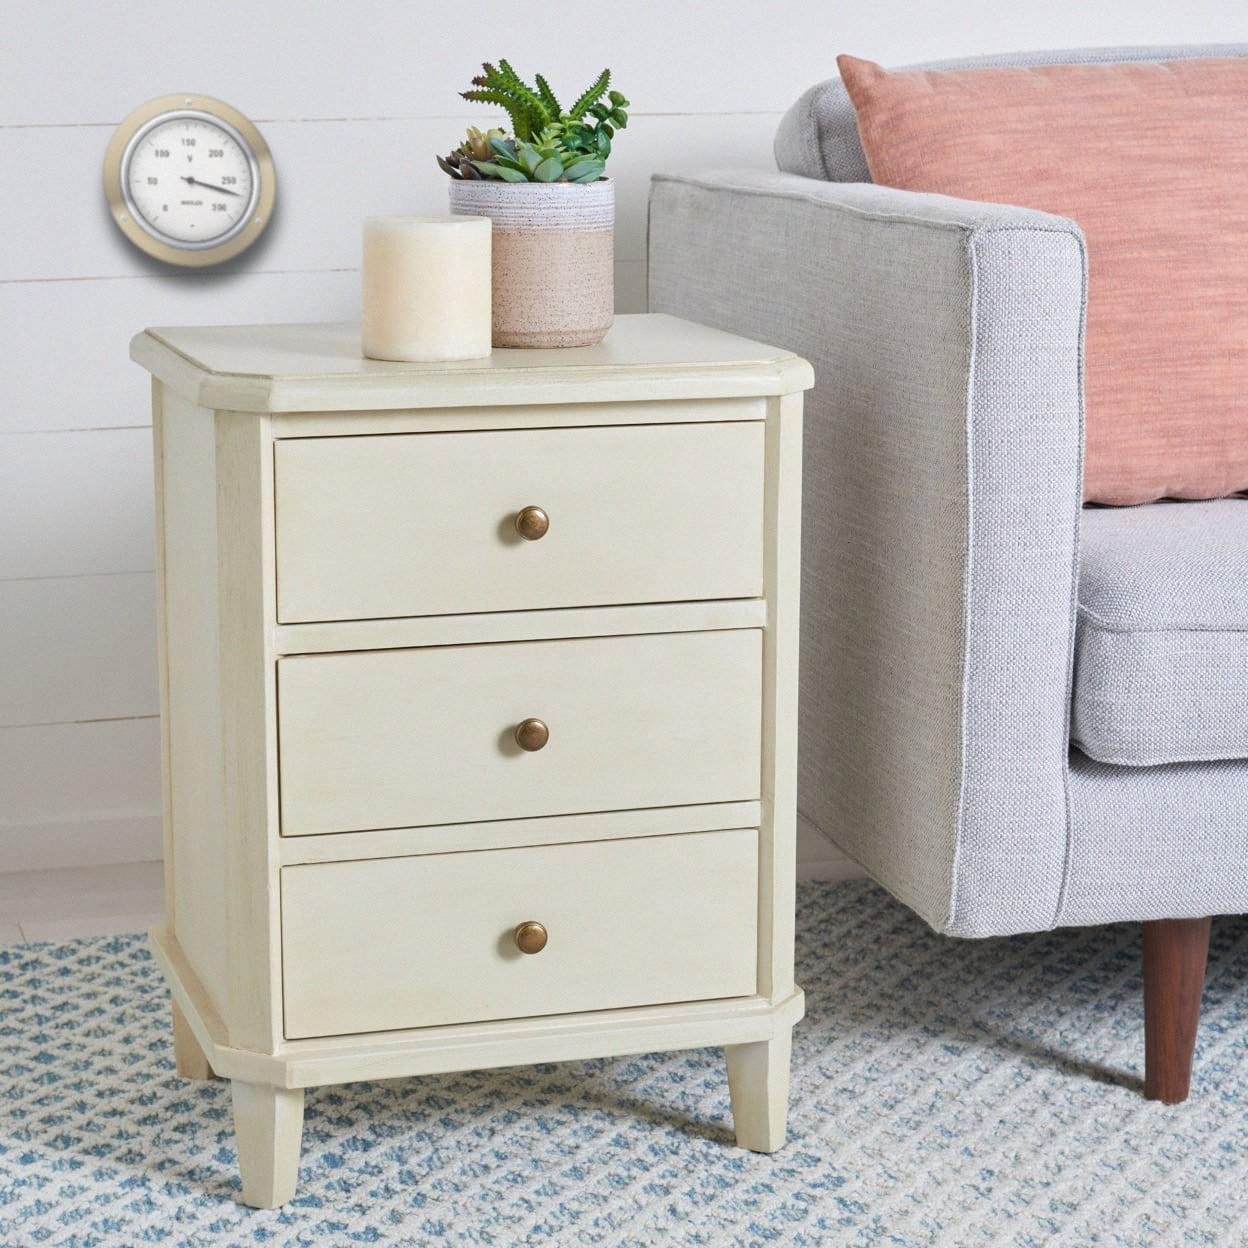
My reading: V 270
